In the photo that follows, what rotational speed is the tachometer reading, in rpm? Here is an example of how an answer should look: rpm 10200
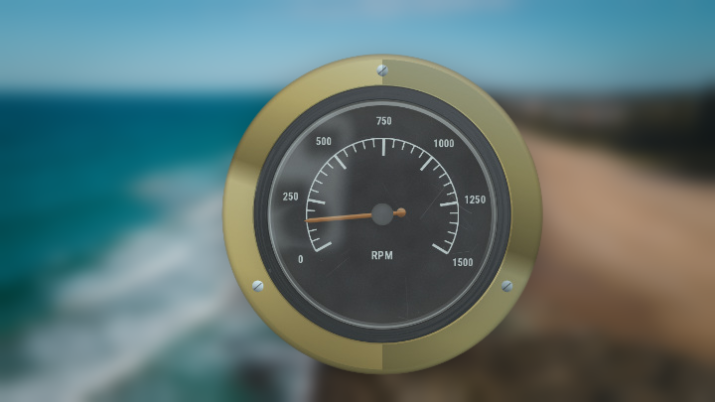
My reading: rpm 150
